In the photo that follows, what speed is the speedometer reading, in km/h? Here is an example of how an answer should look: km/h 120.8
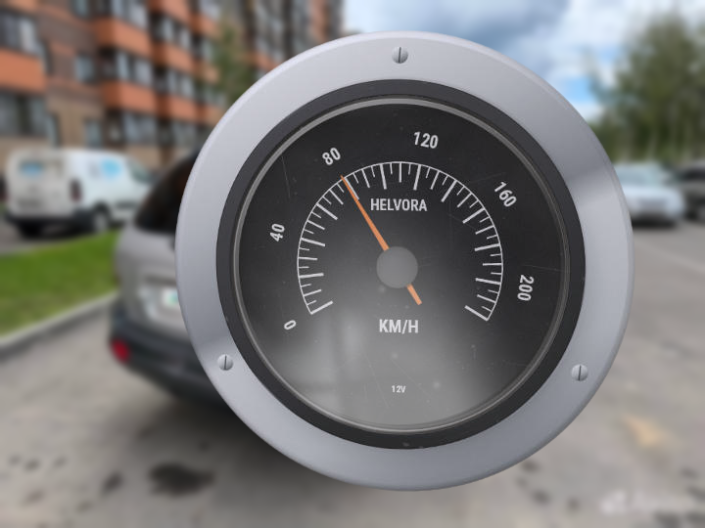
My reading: km/h 80
